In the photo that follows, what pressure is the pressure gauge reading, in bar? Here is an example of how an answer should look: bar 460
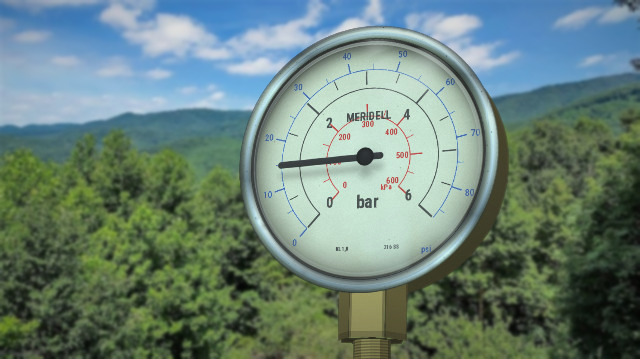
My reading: bar 1
